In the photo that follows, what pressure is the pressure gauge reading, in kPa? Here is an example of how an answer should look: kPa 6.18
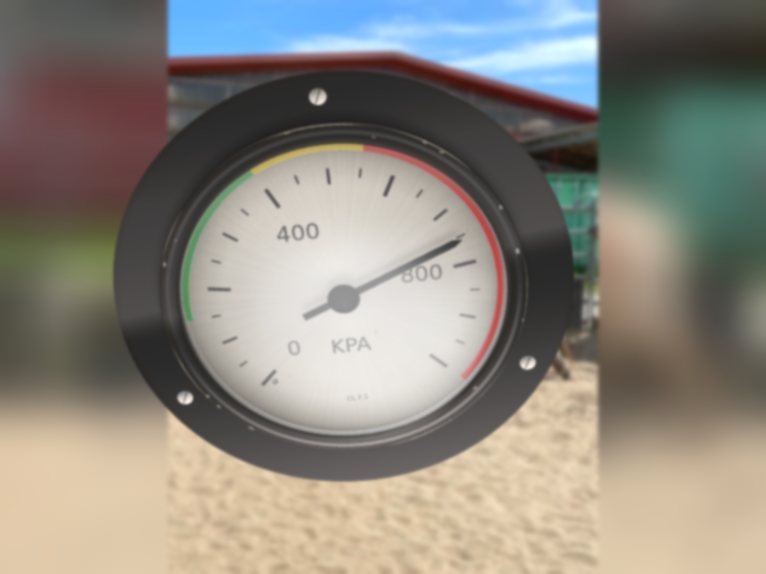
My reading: kPa 750
